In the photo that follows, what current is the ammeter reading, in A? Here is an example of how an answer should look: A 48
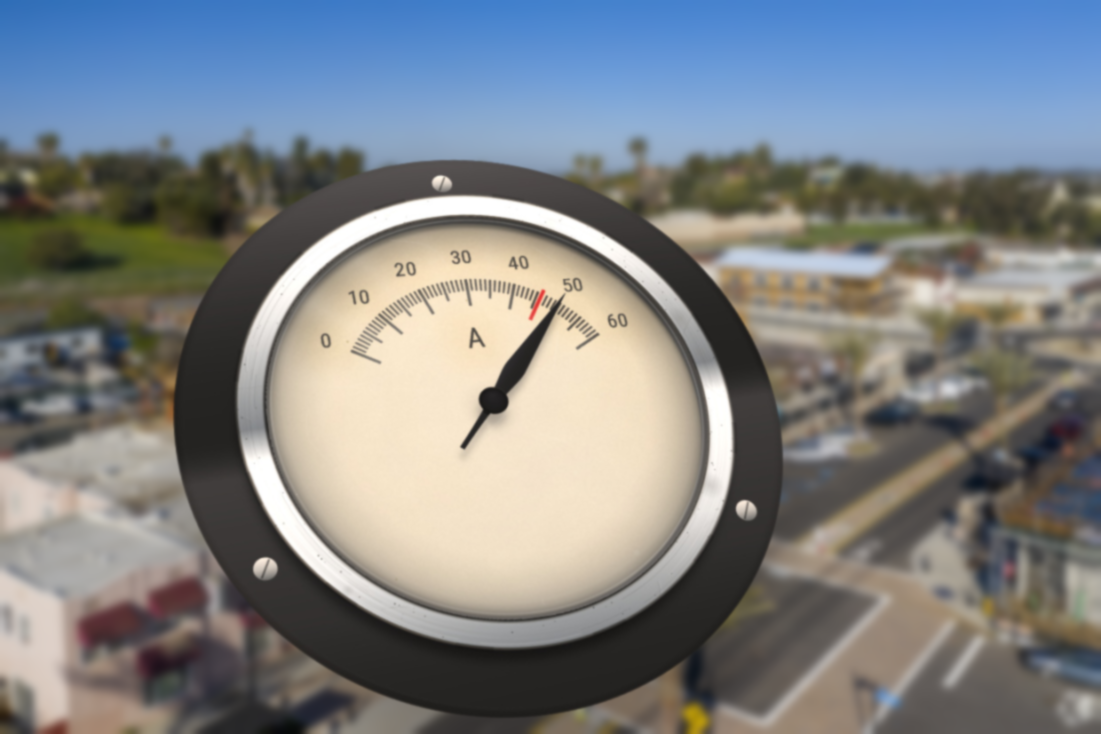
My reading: A 50
